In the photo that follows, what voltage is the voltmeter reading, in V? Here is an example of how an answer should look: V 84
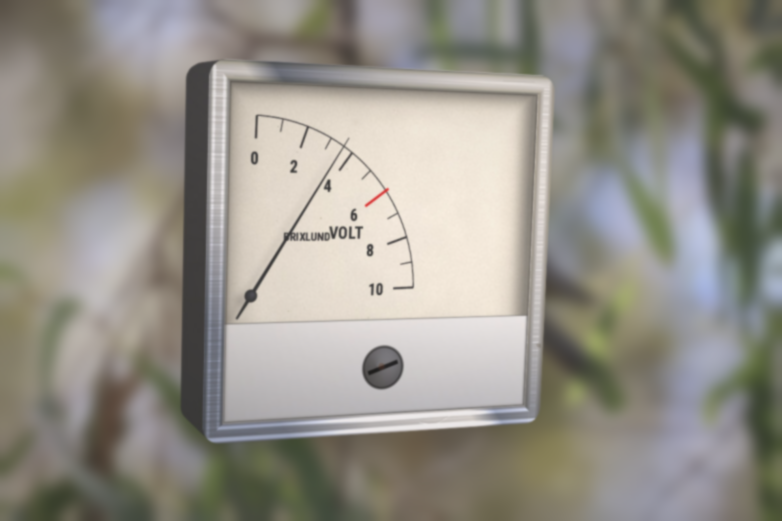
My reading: V 3.5
